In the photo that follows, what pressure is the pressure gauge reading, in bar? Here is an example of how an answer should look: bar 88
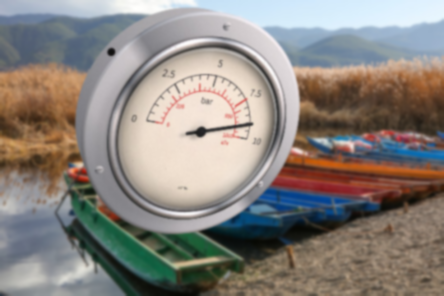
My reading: bar 9
